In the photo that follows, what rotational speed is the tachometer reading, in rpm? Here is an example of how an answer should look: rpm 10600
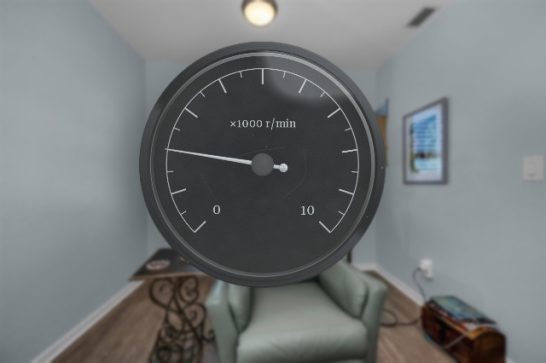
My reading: rpm 2000
